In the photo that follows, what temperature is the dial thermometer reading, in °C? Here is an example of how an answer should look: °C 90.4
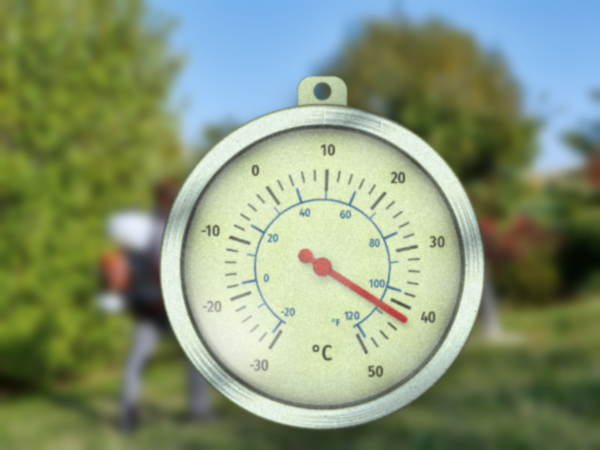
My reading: °C 42
